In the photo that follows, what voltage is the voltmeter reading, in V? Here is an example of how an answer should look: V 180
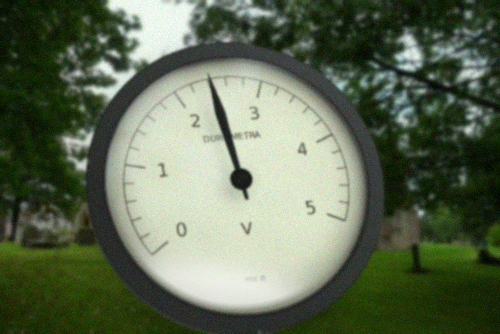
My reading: V 2.4
